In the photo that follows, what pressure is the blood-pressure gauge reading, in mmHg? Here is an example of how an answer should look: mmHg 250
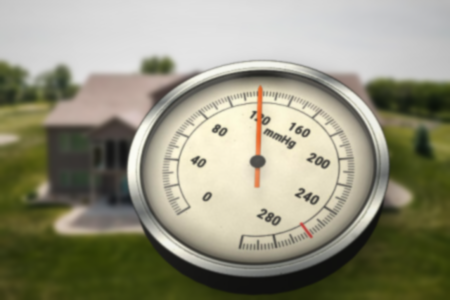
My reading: mmHg 120
